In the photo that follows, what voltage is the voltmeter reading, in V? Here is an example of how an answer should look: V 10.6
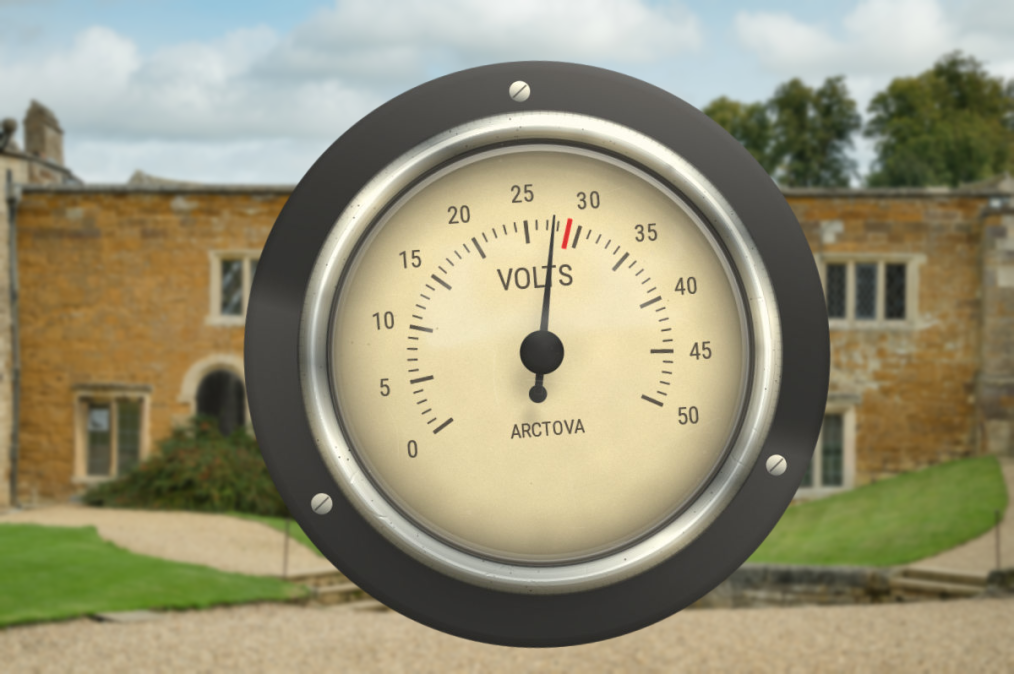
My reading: V 27.5
